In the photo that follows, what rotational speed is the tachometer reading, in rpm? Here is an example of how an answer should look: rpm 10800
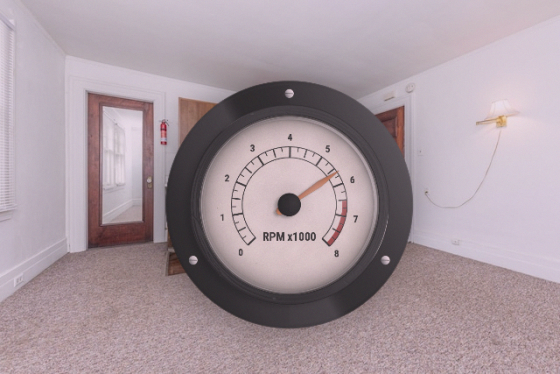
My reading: rpm 5625
